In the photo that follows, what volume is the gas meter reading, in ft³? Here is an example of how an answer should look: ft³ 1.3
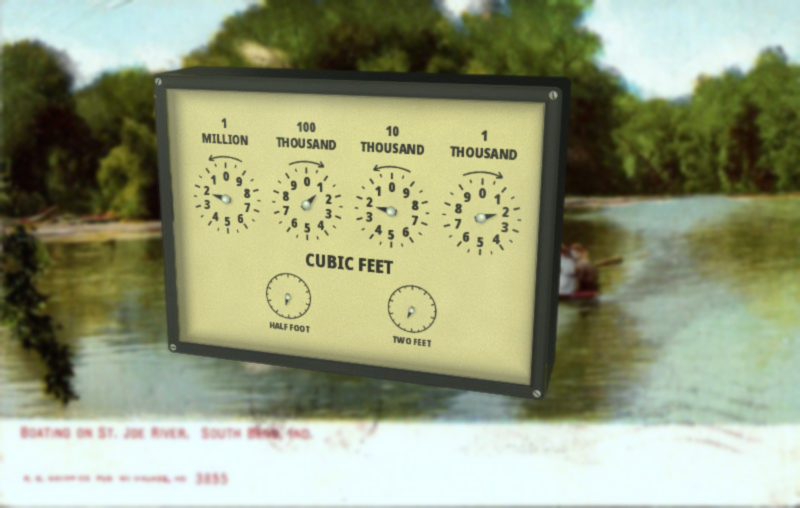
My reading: ft³ 212200
